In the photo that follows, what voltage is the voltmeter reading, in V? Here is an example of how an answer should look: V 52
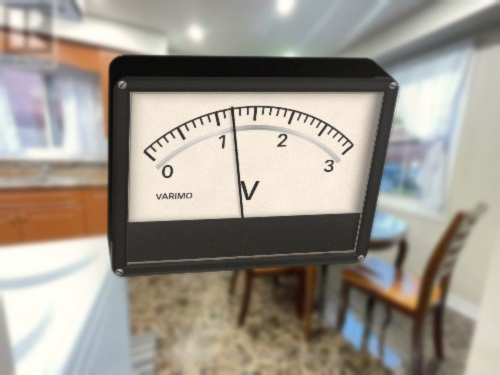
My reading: V 1.2
